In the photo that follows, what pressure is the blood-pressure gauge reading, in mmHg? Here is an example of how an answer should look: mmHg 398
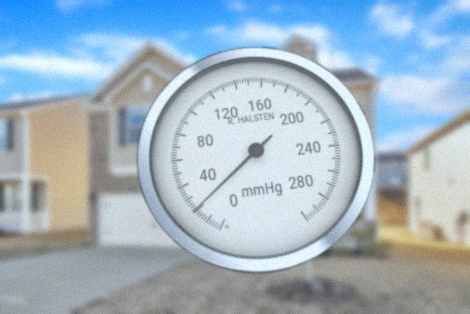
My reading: mmHg 20
